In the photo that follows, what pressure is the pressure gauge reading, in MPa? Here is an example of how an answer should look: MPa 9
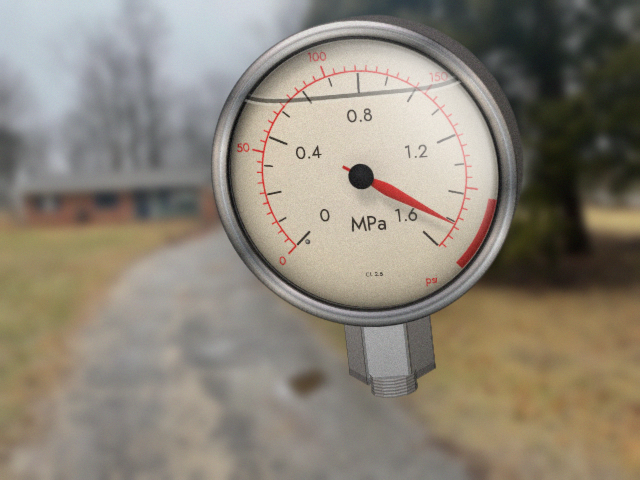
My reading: MPa 1.5
